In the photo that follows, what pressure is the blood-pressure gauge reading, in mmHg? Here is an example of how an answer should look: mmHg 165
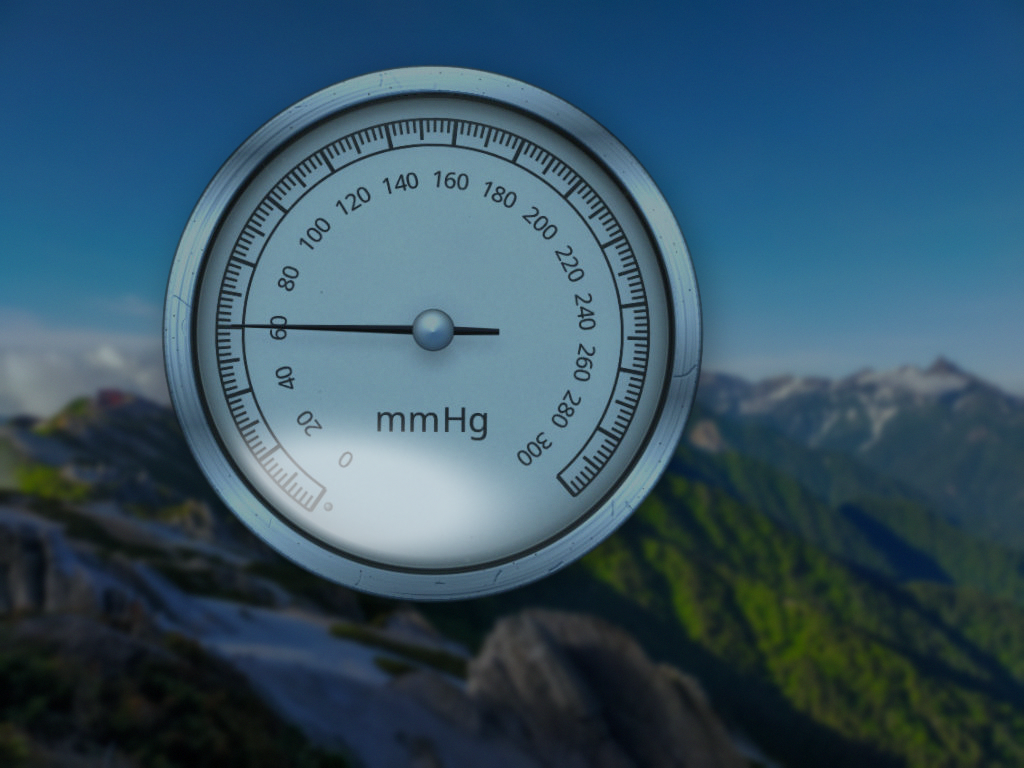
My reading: mmHg 60
